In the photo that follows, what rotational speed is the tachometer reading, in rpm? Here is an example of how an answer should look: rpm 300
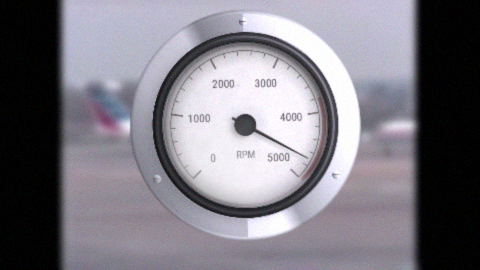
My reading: rpm 4700
